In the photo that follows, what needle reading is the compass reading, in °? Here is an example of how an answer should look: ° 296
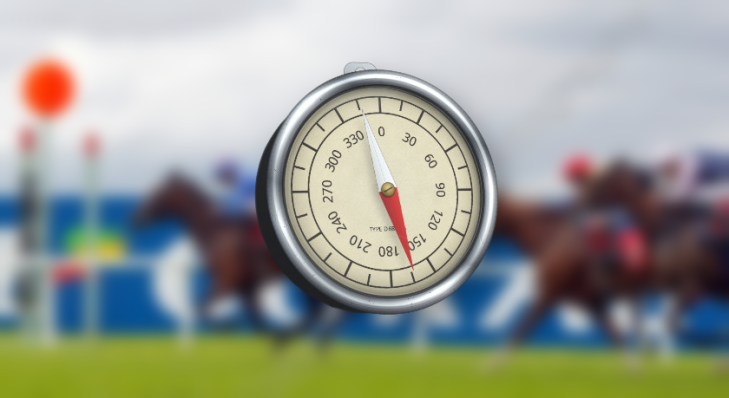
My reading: ° 165
